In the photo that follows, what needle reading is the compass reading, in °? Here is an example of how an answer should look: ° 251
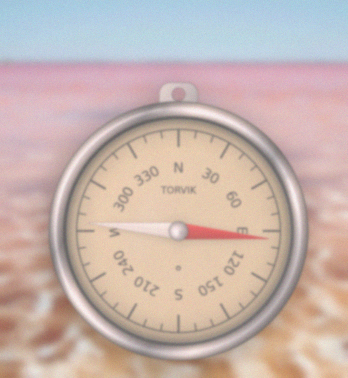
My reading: ° 95
